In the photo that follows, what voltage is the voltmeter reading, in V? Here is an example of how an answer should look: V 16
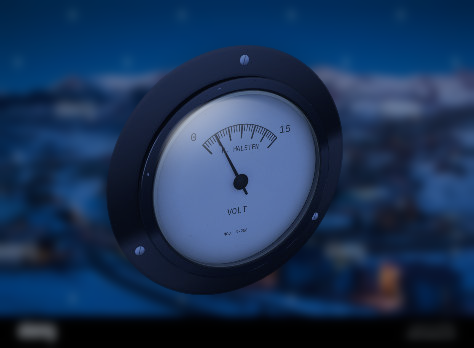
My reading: V 2.5
